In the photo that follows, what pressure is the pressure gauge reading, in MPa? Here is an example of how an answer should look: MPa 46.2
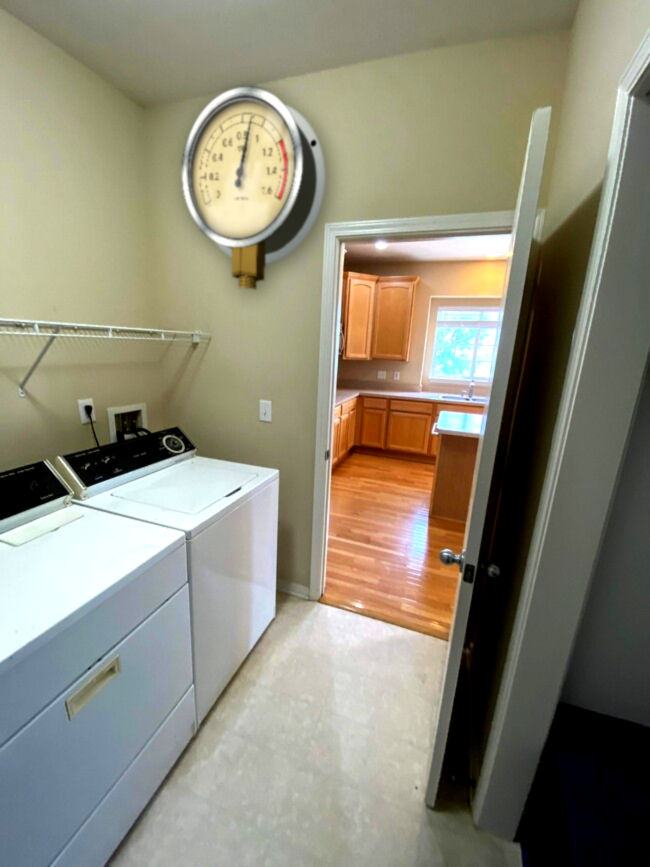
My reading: MPa 0.9
